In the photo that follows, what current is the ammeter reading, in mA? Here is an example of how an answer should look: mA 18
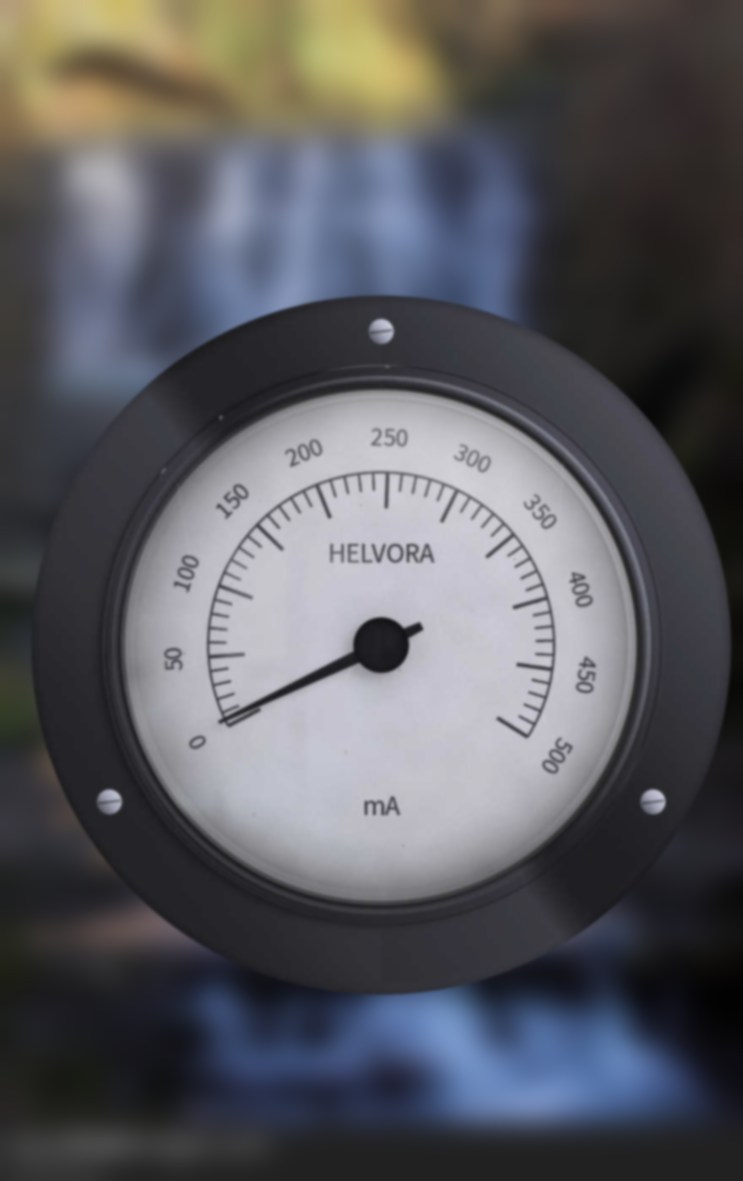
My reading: mA 5
